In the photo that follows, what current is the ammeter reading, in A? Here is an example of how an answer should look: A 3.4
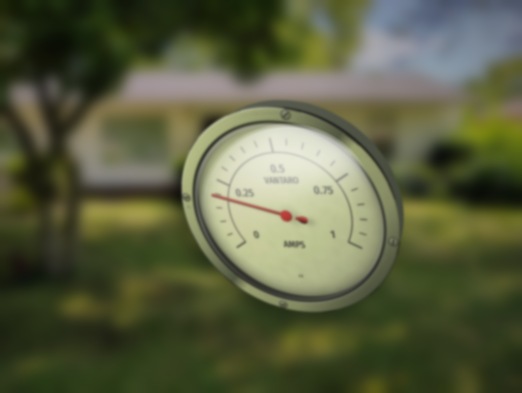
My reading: A 0.2
